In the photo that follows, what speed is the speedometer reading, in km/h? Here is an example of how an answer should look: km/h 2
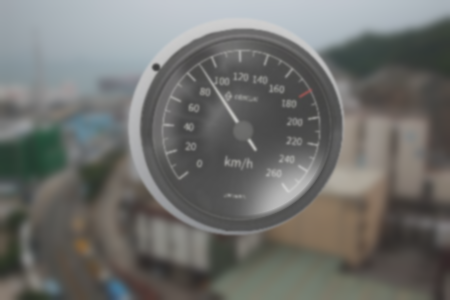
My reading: km/h 90
